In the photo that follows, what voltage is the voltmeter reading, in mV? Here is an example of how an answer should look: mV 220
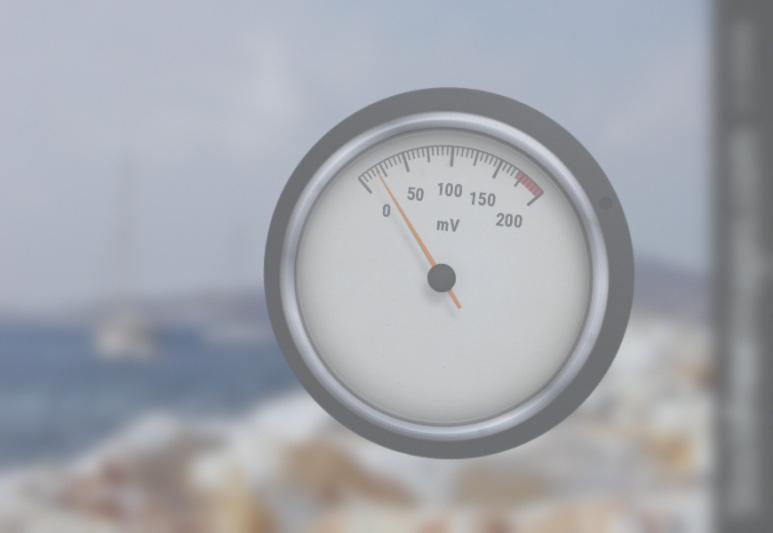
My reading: mV 20
